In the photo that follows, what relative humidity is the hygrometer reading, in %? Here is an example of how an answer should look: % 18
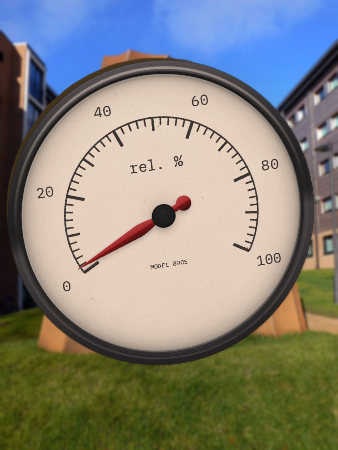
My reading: % 2
